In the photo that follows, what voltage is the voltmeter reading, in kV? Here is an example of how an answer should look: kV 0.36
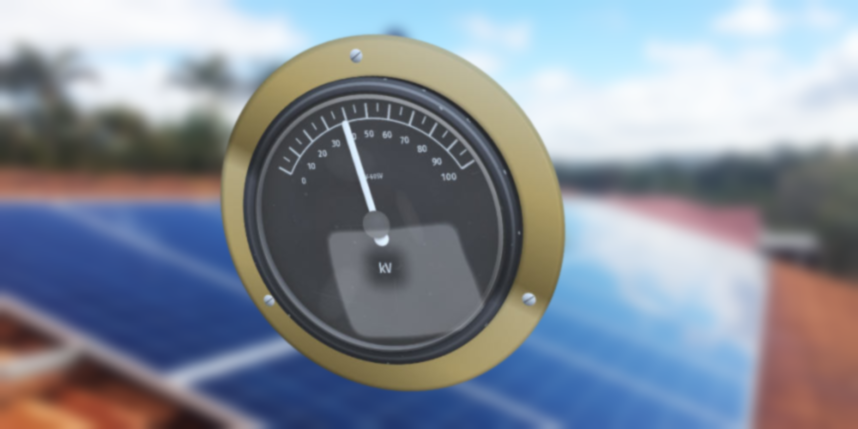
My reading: kV 40
